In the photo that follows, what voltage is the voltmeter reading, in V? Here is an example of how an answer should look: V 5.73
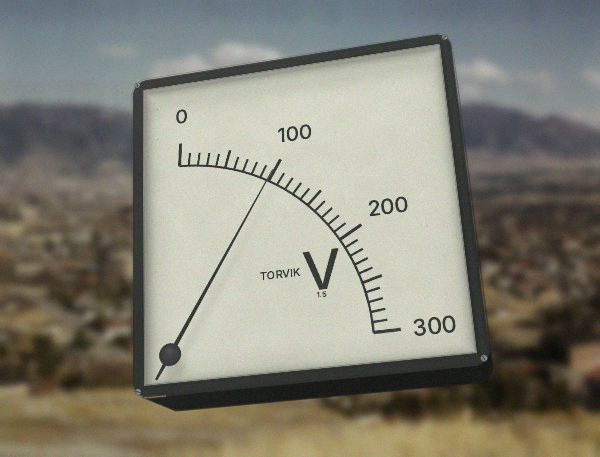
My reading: V 100
